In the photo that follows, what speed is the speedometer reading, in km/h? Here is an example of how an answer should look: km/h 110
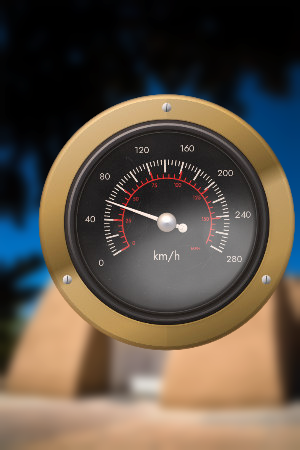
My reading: km/h 60
